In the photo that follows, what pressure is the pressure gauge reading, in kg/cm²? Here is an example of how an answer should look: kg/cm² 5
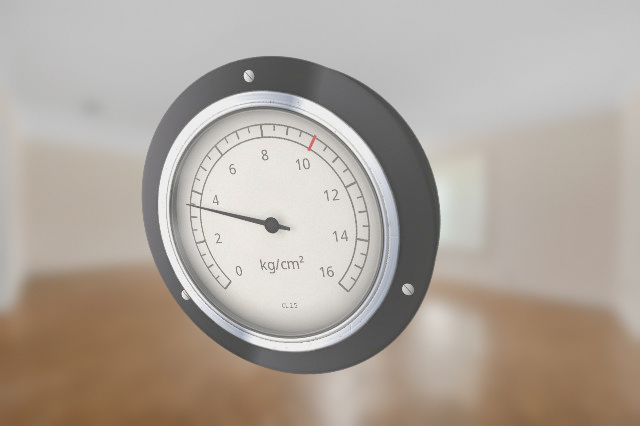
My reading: kg/cm² 3.5
